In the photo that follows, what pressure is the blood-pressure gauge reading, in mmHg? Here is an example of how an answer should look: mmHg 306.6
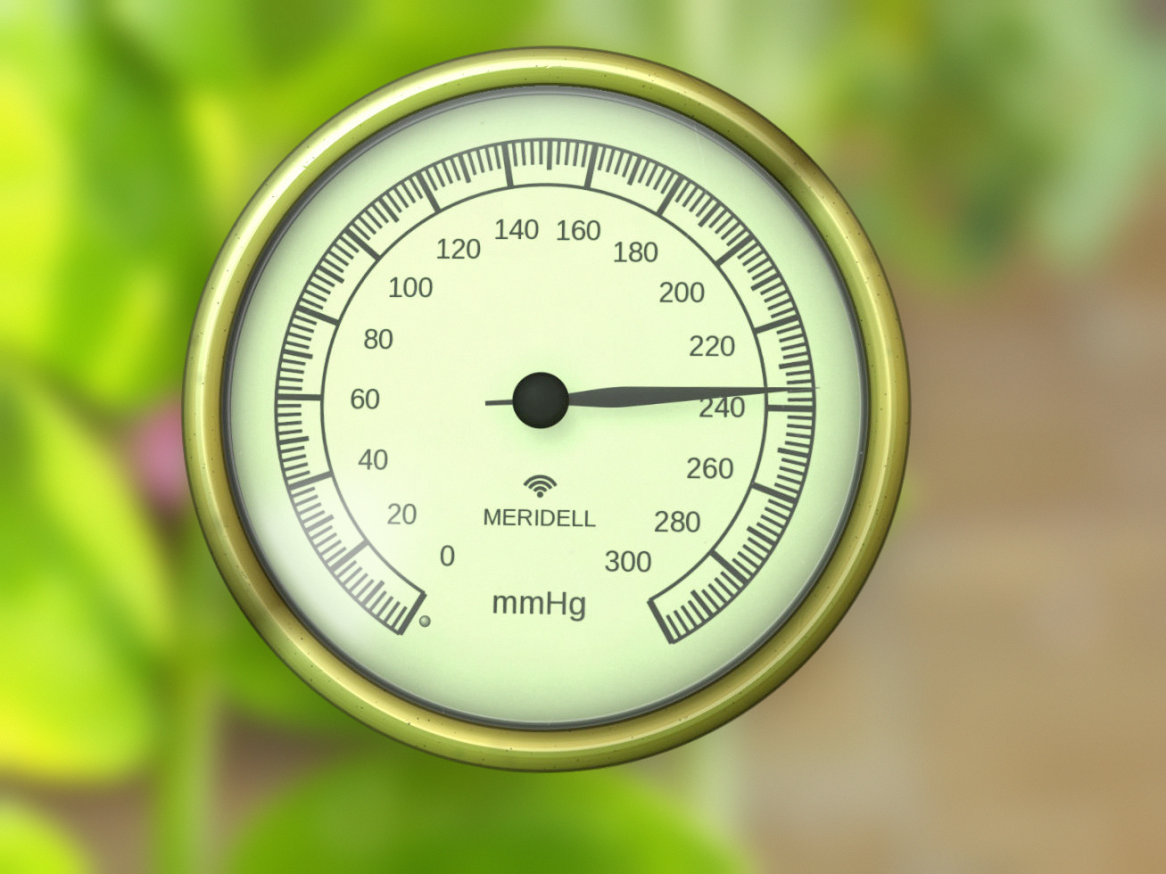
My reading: mmHg 236
